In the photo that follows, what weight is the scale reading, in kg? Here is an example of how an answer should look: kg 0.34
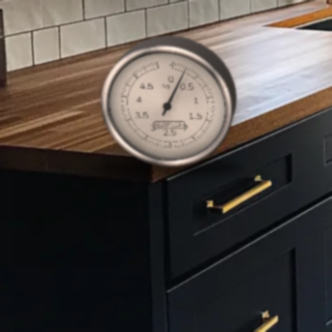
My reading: kg 0.25
